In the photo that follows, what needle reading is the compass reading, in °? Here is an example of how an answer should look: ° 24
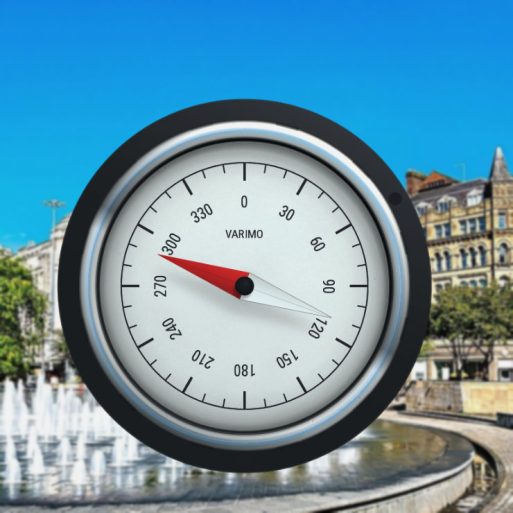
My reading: ° 290
